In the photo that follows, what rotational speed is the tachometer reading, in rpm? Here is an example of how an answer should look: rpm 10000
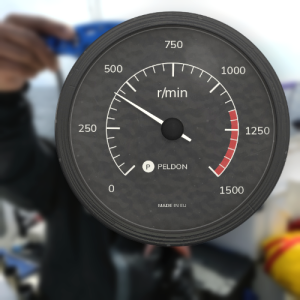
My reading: rpm 425
